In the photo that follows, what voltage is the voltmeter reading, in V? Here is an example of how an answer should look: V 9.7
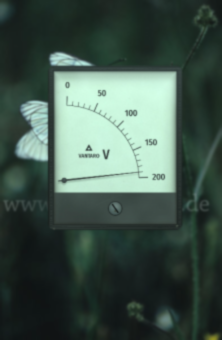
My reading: V 190
